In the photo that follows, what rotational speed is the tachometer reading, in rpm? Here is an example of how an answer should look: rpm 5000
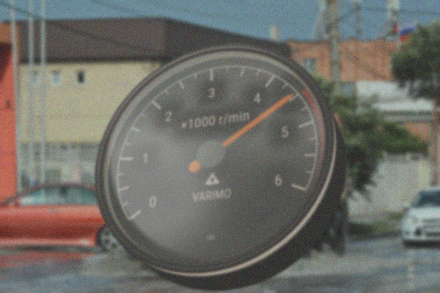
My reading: rpm 4500
